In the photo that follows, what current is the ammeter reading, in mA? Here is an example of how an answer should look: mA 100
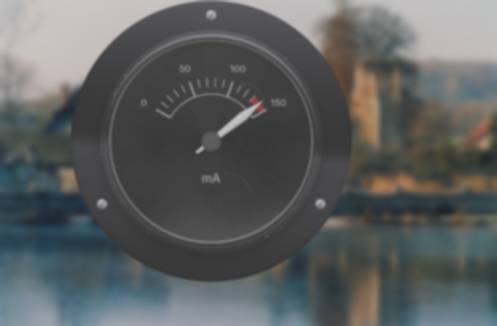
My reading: mA 140
